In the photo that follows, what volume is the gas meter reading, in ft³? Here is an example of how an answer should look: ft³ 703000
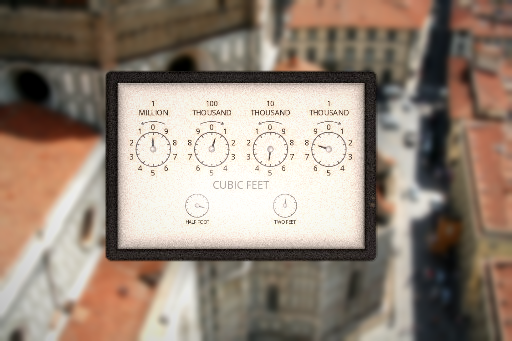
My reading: ft³ 4800
